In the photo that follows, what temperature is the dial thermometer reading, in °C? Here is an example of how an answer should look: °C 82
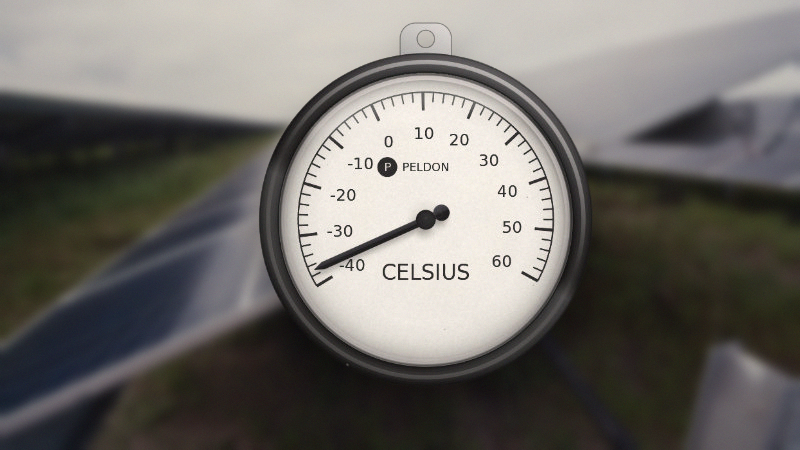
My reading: °C -37
